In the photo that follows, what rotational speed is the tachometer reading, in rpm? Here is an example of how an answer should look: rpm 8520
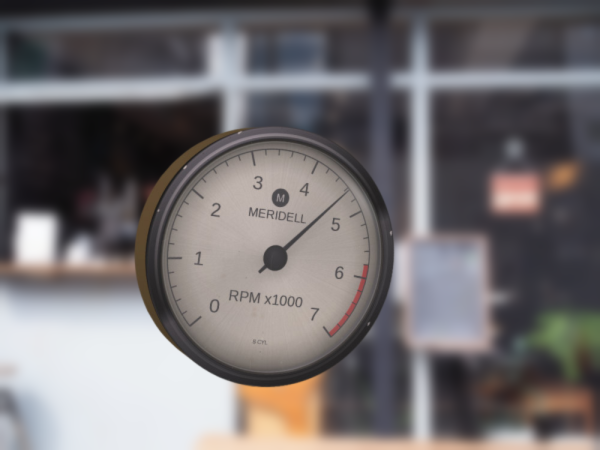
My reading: rpm 4600
